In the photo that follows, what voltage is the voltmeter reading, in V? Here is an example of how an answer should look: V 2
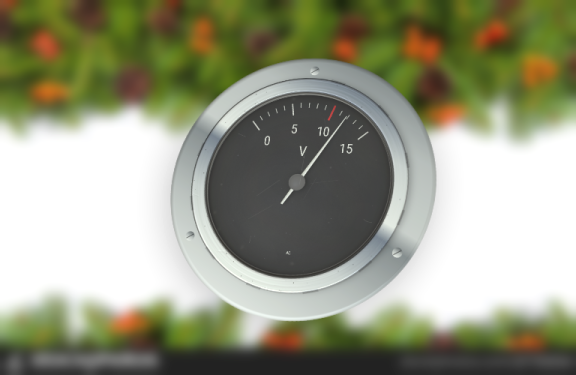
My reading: V 12
